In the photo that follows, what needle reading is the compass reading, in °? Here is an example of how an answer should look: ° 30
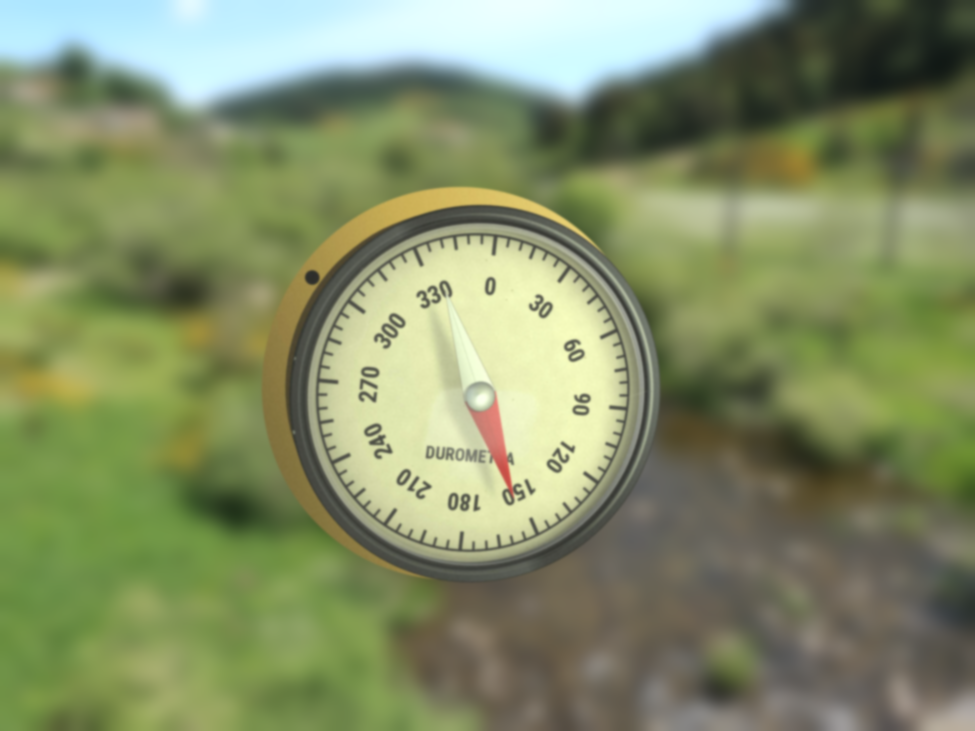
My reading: ° 155
